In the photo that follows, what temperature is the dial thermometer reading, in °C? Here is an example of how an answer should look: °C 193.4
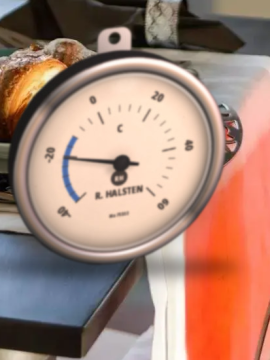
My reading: °C -20
